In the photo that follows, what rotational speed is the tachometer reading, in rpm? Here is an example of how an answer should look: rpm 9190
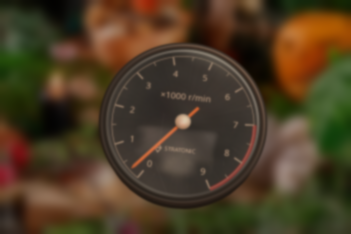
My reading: rpm 250
